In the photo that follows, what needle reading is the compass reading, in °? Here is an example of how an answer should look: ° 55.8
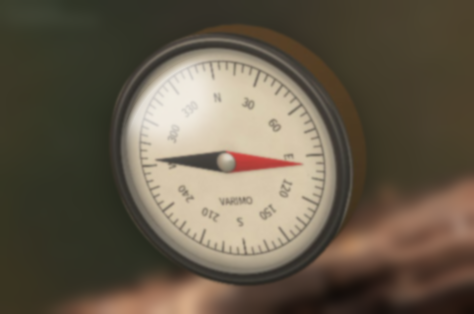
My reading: ° 95
